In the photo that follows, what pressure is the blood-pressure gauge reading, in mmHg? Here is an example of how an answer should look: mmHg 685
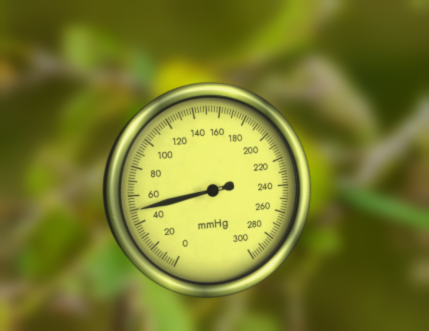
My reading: mmHg 50
